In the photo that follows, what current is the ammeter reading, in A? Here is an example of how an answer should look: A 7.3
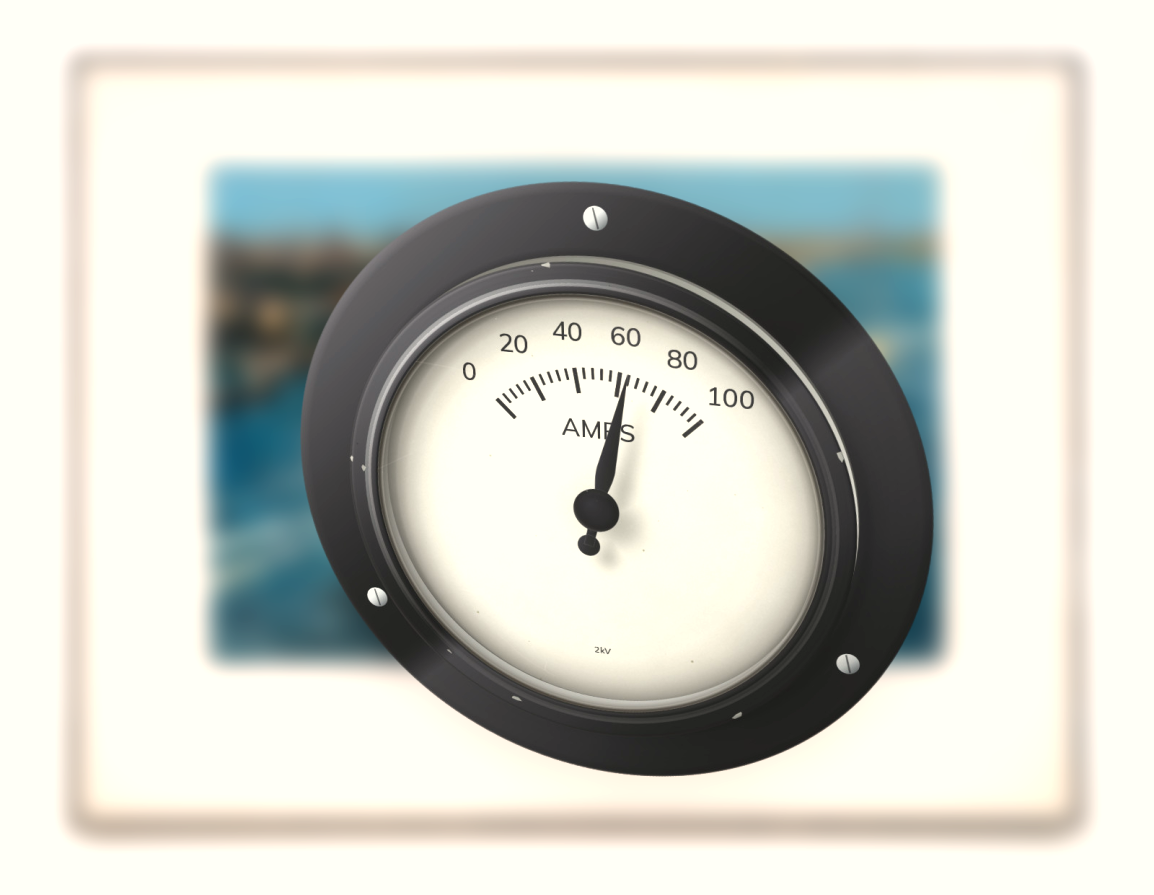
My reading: A 64
